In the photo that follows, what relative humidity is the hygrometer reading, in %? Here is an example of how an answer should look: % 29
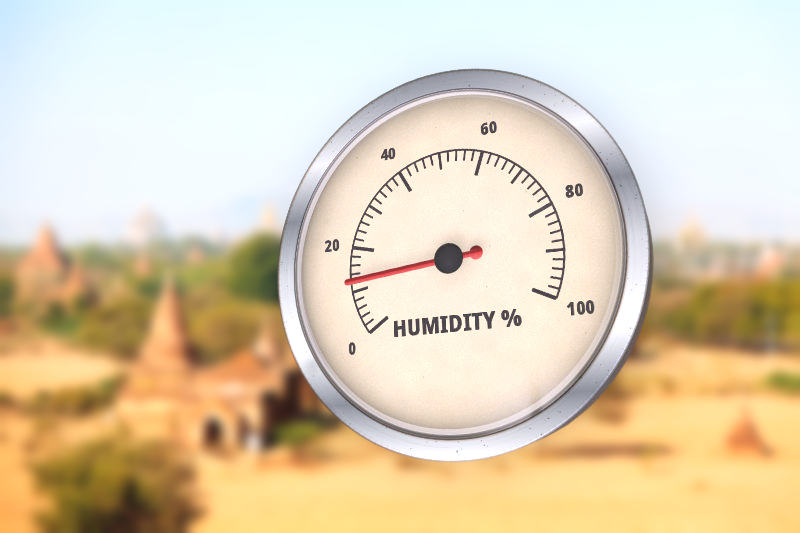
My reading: % 12
